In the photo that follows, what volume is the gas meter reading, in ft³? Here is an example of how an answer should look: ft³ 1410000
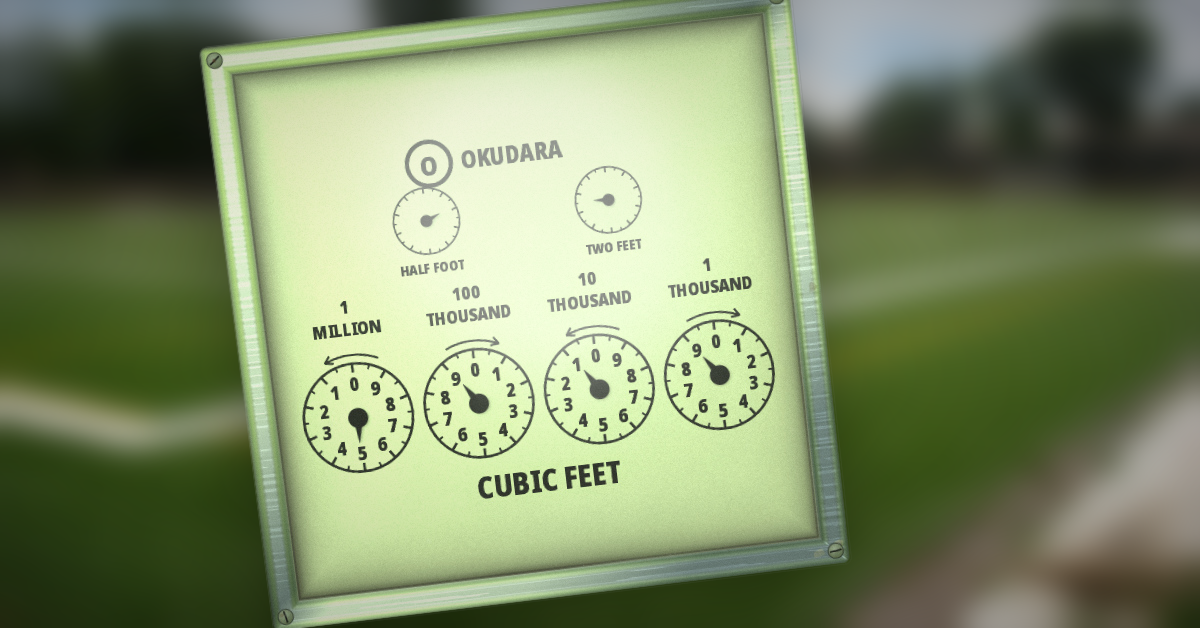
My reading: ft³ 490900
